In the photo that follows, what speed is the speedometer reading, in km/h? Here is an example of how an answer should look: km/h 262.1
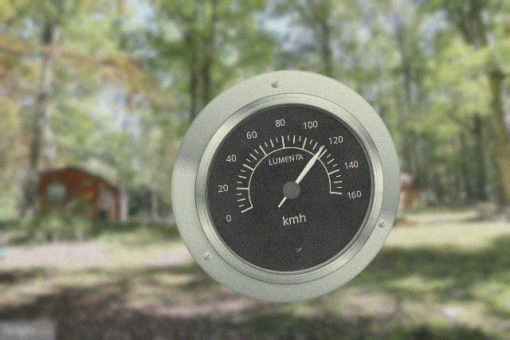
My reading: km/h 115
